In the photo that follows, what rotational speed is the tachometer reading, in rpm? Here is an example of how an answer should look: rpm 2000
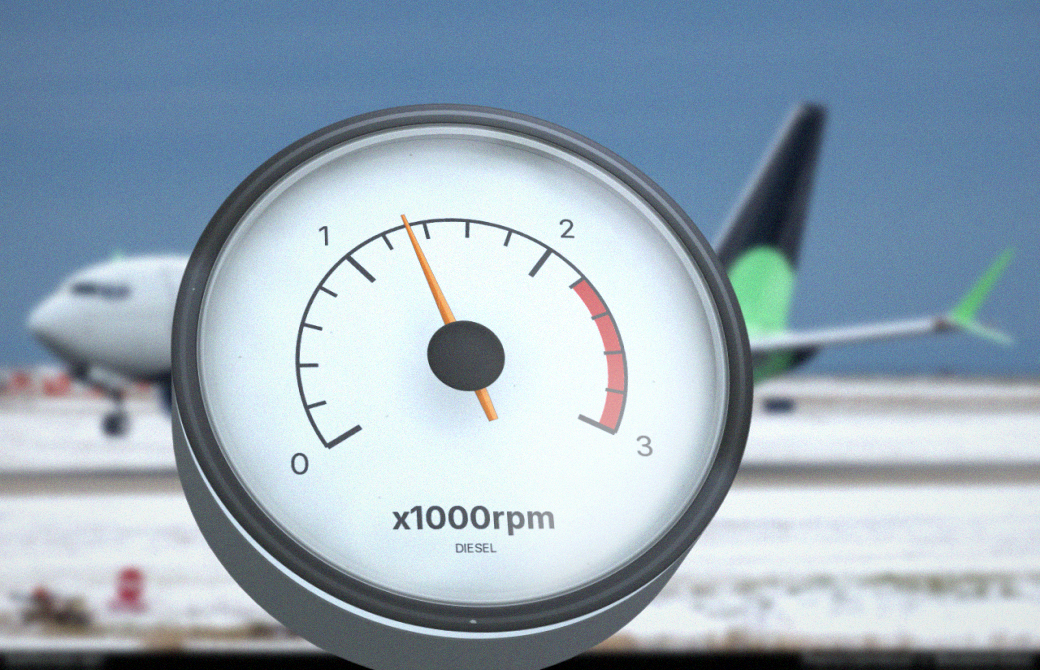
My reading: rpm 1300
